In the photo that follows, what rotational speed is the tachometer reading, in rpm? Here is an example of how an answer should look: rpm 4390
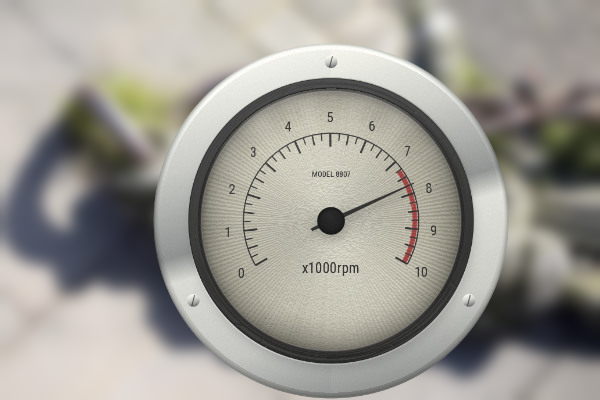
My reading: rpm 7750
